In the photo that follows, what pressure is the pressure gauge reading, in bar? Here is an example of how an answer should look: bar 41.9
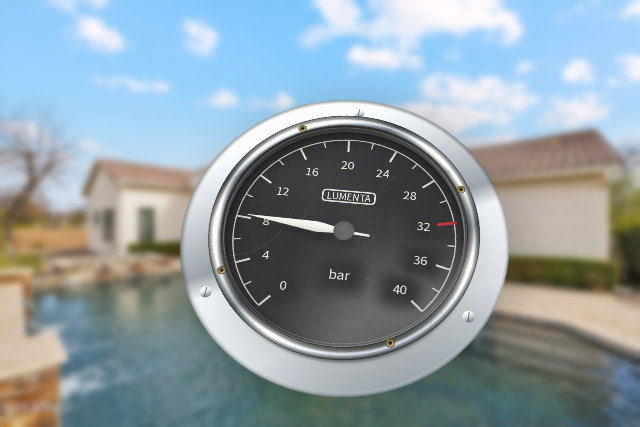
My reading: bar 8
